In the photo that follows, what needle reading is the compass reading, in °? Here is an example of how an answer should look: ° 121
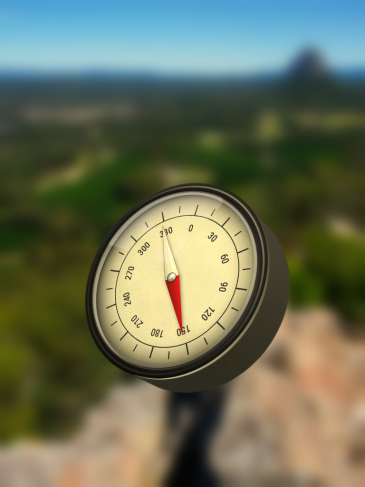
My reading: ° 150
